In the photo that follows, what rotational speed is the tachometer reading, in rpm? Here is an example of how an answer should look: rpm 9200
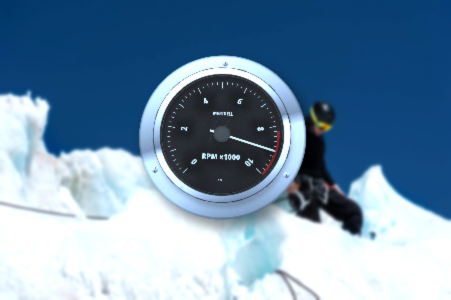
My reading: rpm 9000
